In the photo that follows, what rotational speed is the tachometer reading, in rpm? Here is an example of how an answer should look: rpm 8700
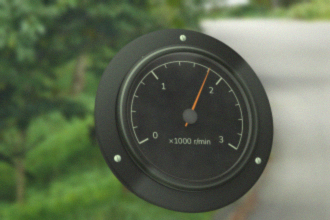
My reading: rpm 1800
